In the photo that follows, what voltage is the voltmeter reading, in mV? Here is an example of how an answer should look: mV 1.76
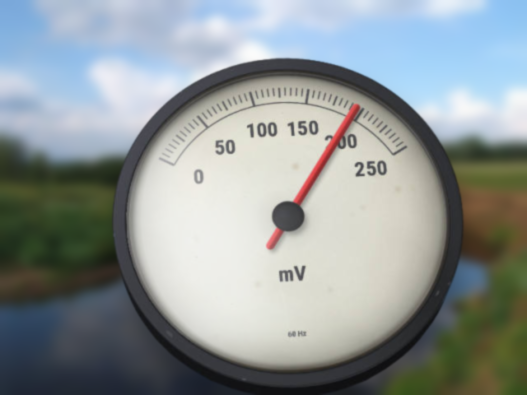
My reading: mV 195
